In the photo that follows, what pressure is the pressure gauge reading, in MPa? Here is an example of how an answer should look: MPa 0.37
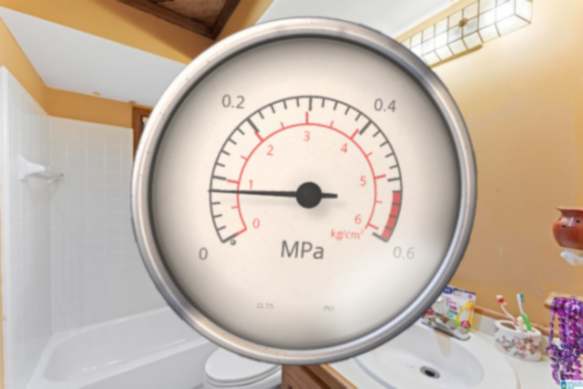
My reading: MPa 0.08
